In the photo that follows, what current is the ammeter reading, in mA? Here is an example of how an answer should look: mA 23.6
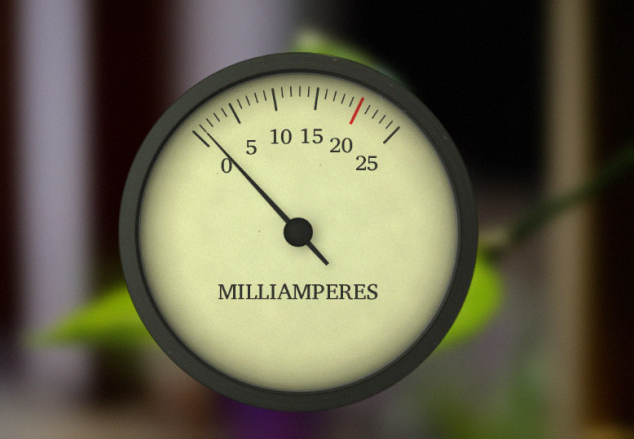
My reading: mA 1
